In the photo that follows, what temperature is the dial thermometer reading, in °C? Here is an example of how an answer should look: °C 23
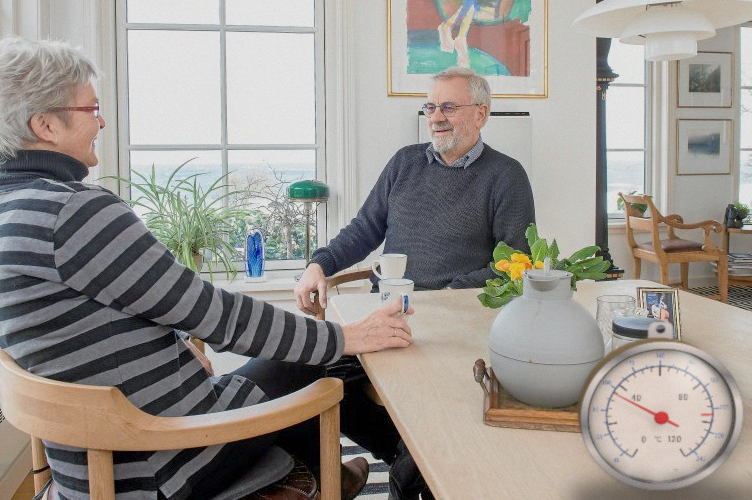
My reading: °C 36
